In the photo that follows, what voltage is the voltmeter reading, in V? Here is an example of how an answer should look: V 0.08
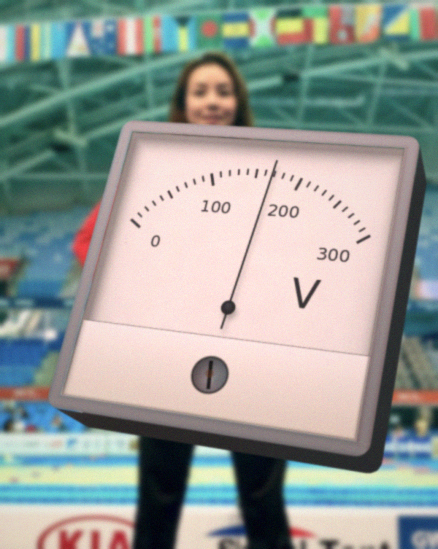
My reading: V 170
